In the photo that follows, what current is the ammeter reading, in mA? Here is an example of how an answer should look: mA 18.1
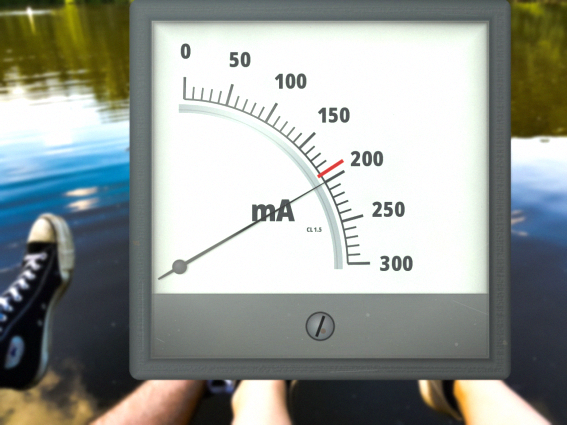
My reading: mA 200
